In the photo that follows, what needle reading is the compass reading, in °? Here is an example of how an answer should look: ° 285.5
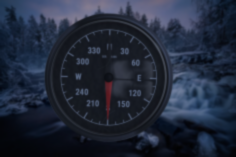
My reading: ° 180
